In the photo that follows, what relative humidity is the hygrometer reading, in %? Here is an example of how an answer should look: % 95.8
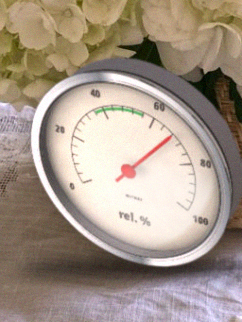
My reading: % 68
